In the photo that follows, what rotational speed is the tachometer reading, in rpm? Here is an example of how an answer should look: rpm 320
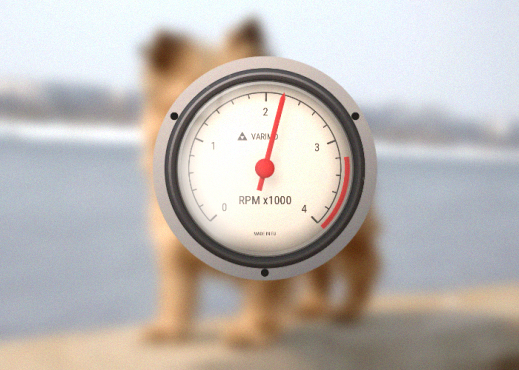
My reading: rpm 2200
